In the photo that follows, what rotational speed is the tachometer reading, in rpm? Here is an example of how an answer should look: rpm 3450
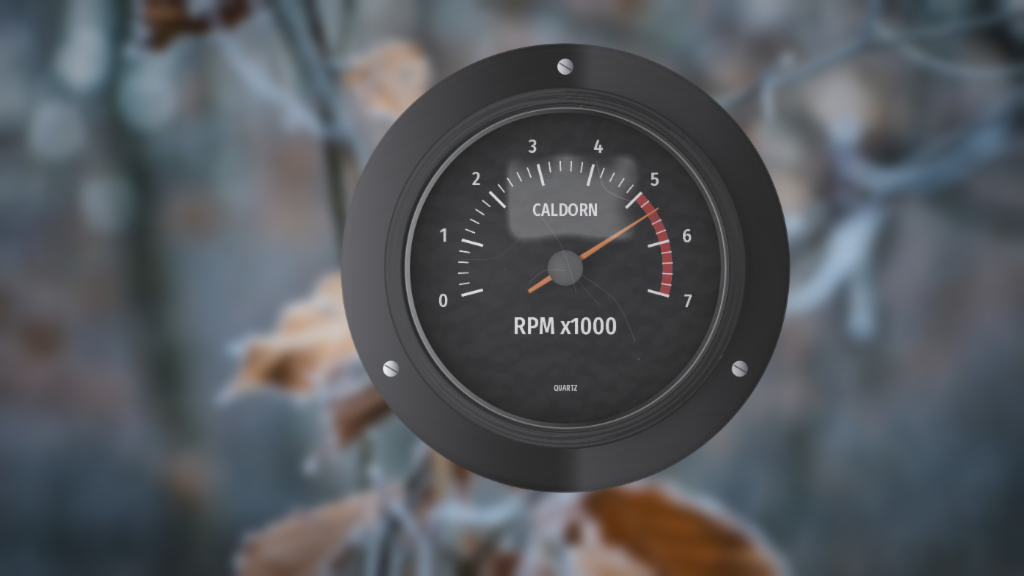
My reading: rpm 5400
